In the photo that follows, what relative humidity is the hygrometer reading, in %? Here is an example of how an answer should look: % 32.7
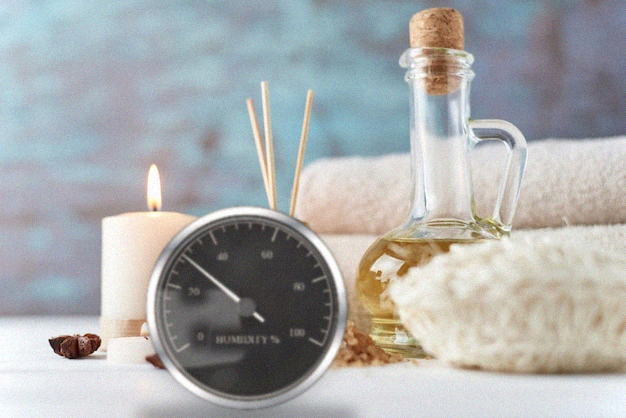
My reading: % 30
